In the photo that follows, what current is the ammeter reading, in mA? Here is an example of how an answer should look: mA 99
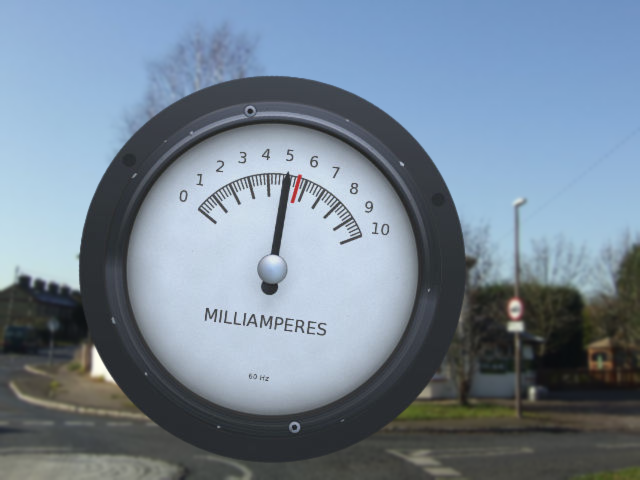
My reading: mA 5
